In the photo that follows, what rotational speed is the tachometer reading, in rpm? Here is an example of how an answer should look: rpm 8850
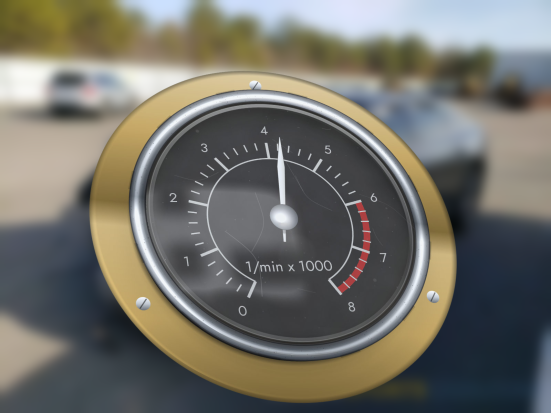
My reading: rpm 4200
